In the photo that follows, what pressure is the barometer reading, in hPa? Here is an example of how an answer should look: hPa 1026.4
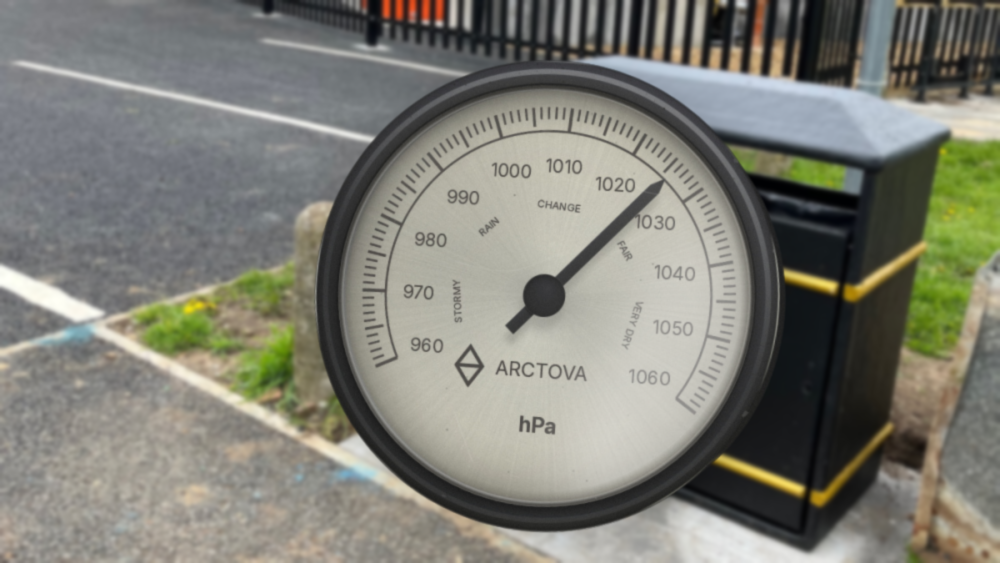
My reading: hPa 1026
